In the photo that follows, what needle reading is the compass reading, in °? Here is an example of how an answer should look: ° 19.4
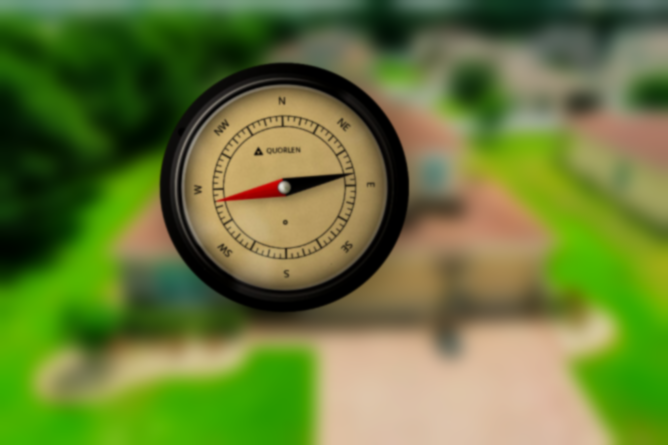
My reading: ° 260
